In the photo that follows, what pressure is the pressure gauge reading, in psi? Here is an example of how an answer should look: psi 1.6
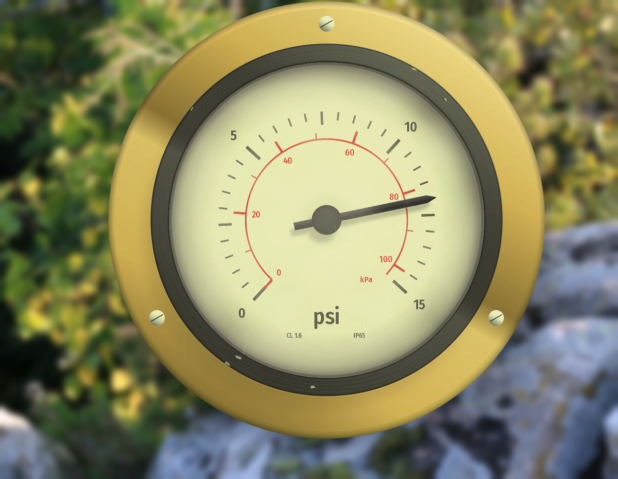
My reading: psi 12
